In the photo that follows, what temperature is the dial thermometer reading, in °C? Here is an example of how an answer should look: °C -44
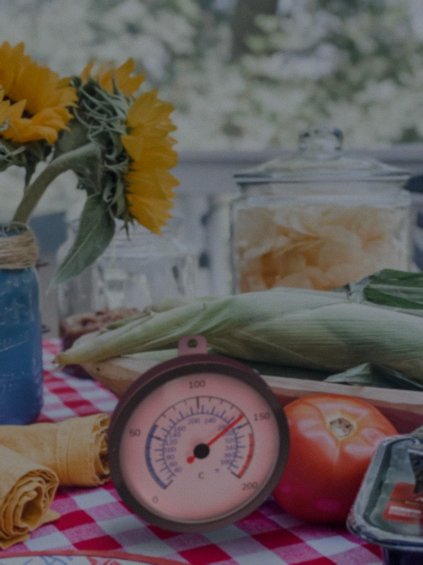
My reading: °C 140
